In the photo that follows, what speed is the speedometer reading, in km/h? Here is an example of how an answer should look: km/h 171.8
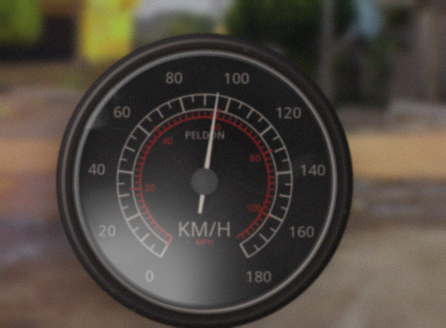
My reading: km/h 95
